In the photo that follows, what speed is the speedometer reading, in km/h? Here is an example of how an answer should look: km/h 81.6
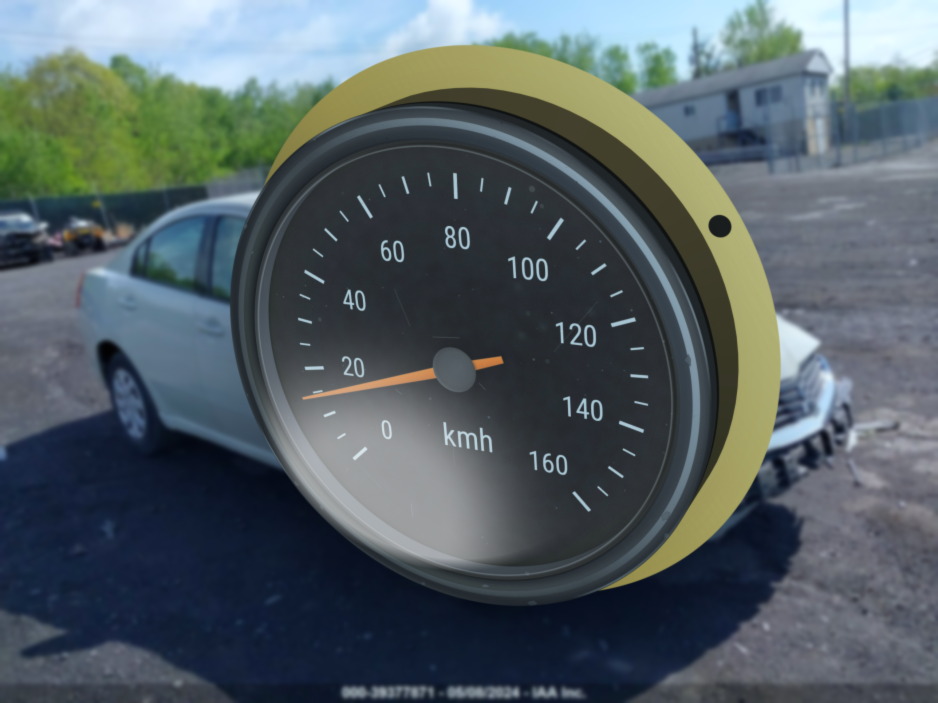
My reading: km/h 15
